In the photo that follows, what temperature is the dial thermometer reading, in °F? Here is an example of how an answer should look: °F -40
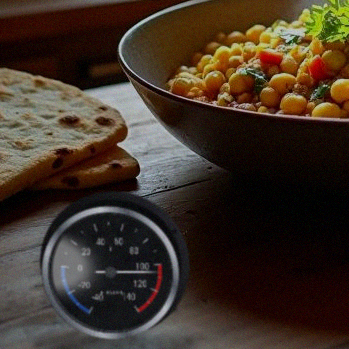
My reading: °F 105
